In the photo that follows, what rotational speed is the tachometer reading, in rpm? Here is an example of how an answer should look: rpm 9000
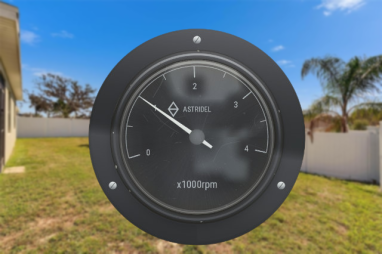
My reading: rpm 1000
